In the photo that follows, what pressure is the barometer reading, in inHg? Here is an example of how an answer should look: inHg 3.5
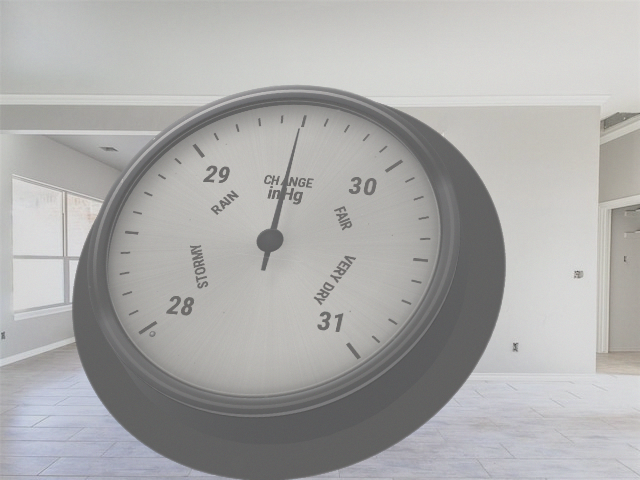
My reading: inHg 29.5
